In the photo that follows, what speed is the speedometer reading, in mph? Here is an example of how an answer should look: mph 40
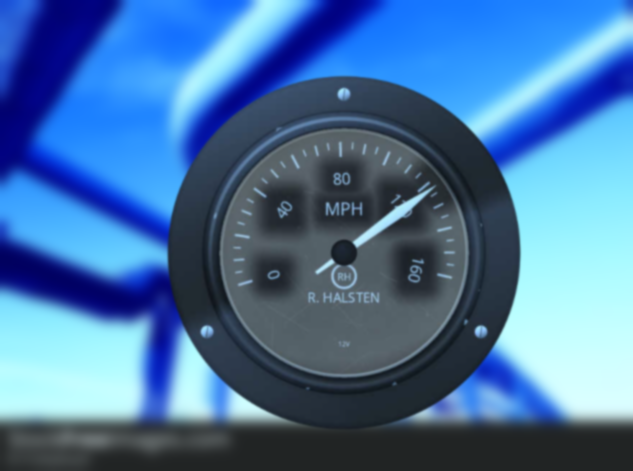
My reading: mph 122.5
